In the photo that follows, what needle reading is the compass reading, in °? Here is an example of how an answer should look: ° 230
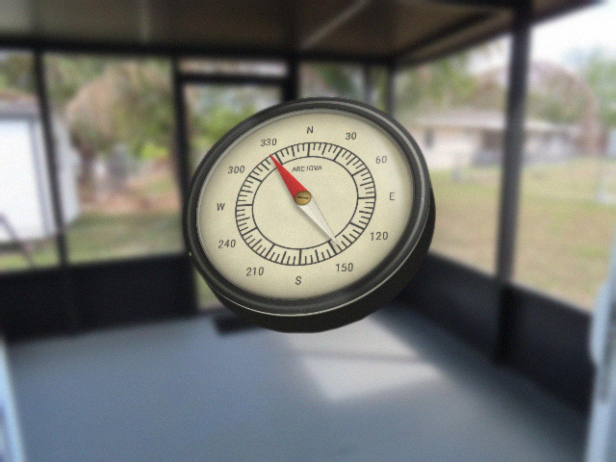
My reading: ° 325
